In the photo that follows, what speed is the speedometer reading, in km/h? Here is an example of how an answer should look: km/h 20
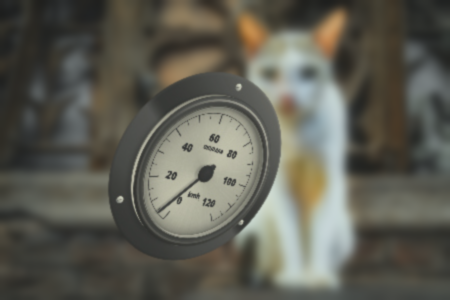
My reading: km/h 5
